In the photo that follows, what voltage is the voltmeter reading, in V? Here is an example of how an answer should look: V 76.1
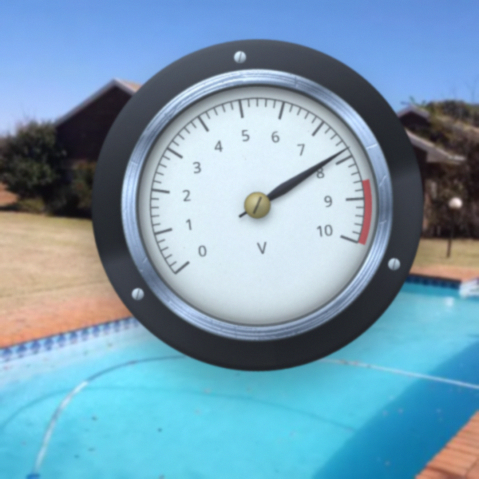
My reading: V 7.8
